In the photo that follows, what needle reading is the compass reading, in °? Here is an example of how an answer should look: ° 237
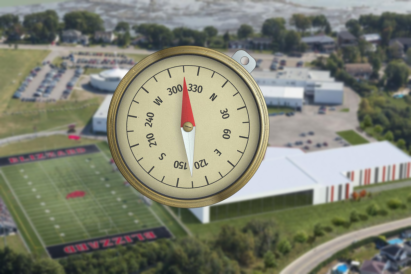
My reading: ° 315
